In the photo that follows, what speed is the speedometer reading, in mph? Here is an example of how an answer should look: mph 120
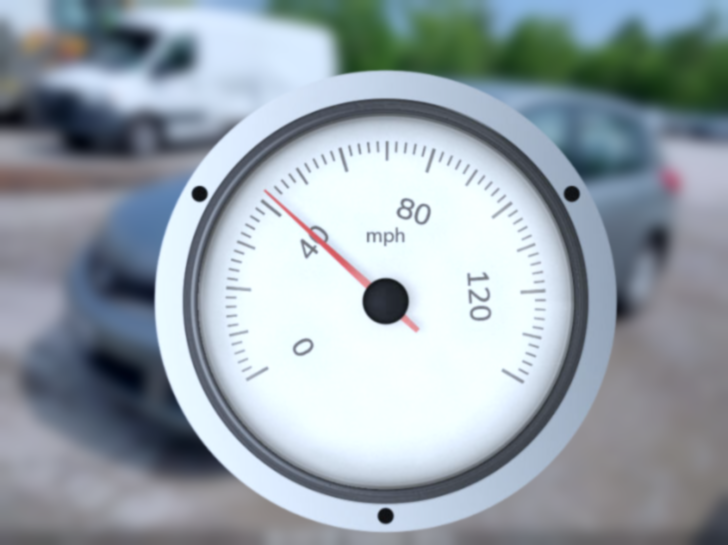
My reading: mph 42
